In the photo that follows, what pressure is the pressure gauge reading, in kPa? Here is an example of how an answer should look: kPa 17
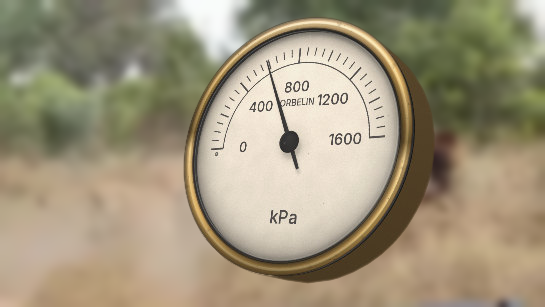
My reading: kPa 600
